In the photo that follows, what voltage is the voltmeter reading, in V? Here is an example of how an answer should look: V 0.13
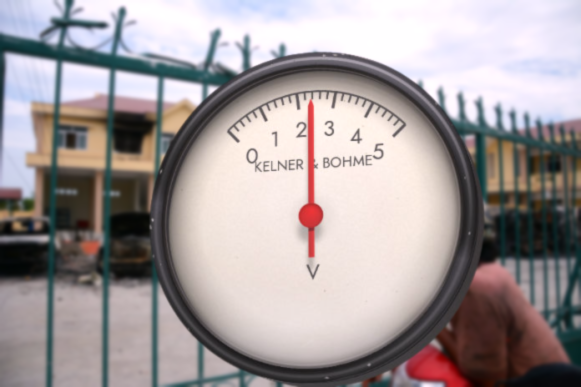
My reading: V 2.4
